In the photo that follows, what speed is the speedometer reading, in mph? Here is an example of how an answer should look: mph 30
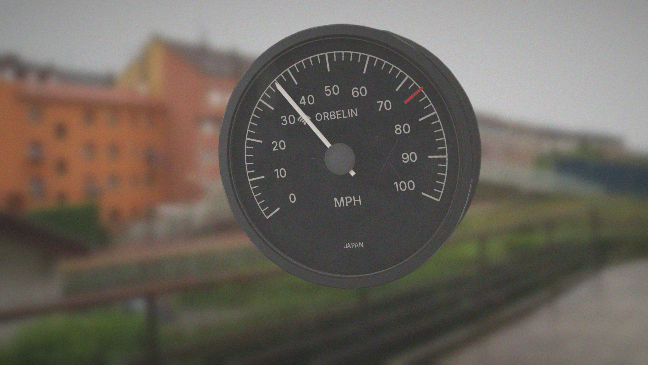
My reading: mph 36
